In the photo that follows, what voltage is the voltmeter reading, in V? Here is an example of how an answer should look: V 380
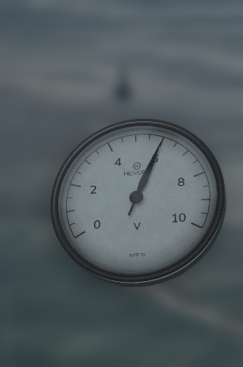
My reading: V 6
